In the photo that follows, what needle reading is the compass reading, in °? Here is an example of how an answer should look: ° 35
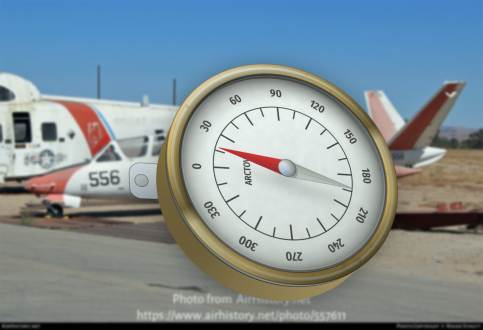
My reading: ° 15
